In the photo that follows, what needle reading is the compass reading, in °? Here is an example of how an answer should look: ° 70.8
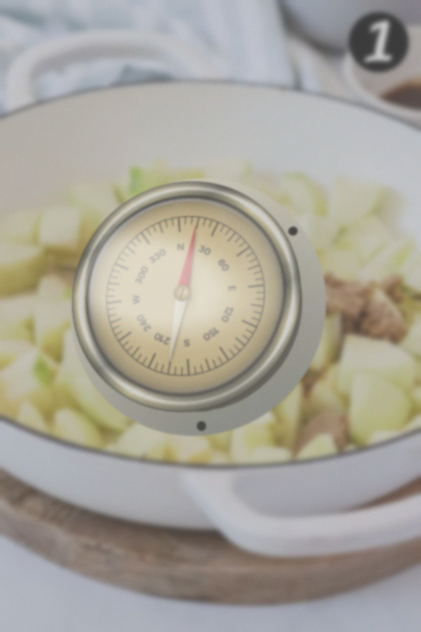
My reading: ° 15
